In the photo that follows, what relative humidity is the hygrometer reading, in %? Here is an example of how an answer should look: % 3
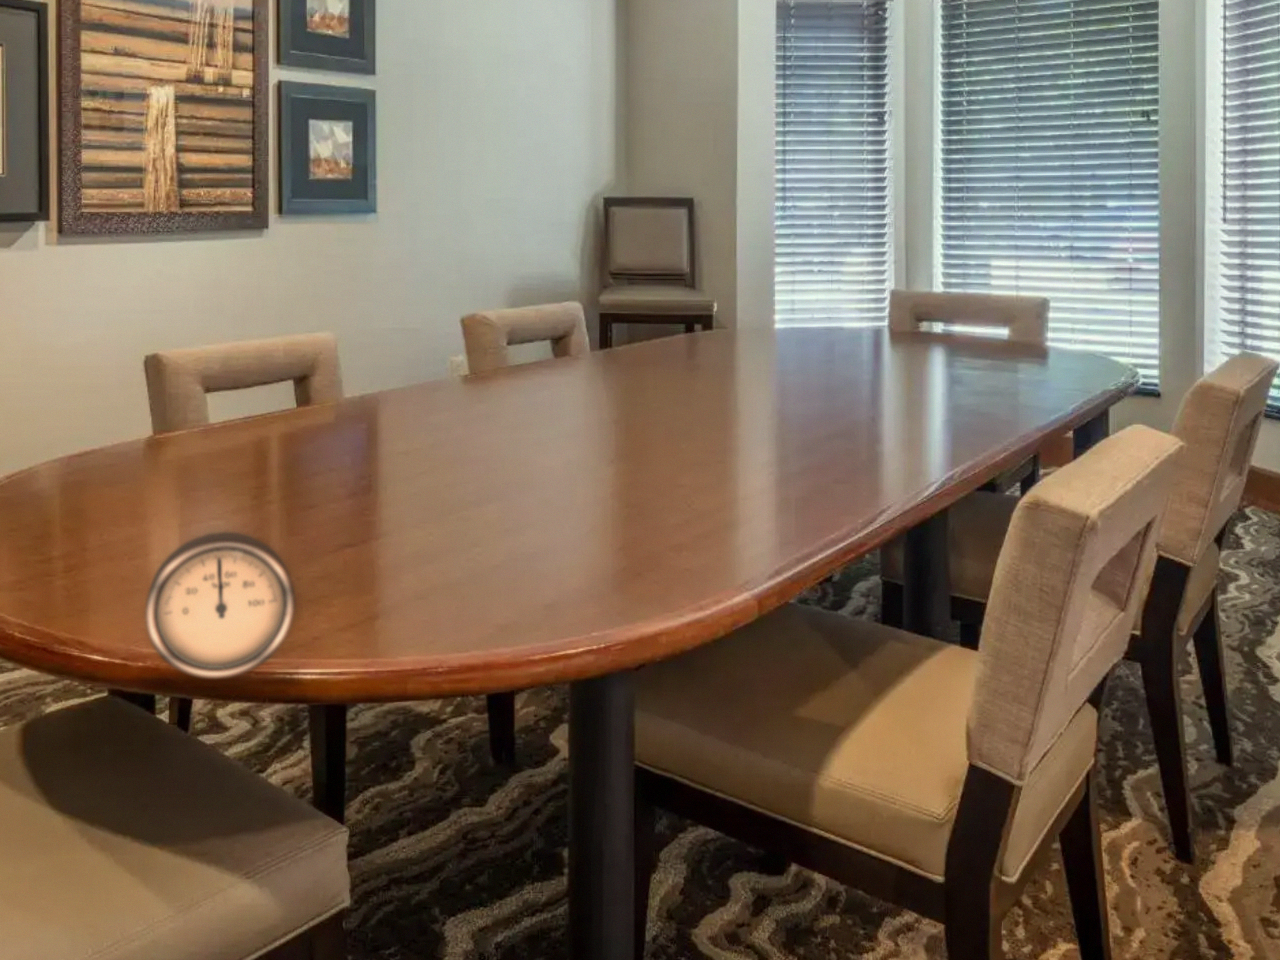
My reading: % 50
